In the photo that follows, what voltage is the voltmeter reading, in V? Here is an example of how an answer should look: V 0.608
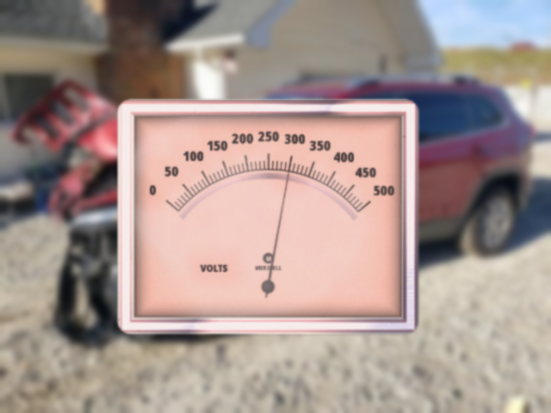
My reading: V 300
